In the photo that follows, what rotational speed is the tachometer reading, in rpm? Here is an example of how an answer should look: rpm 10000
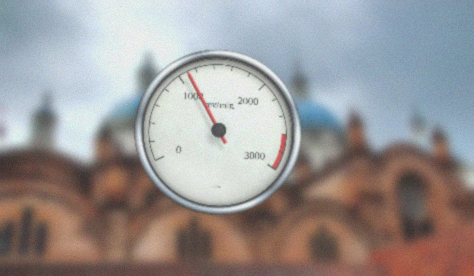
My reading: rpm 1100
